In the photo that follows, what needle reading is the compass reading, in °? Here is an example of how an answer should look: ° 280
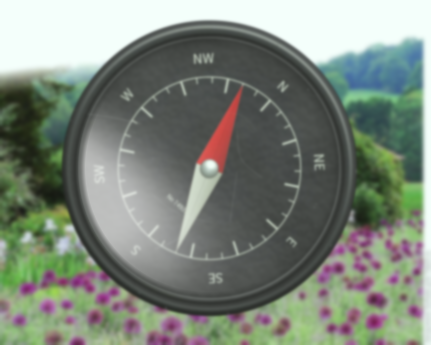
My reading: ° 340
